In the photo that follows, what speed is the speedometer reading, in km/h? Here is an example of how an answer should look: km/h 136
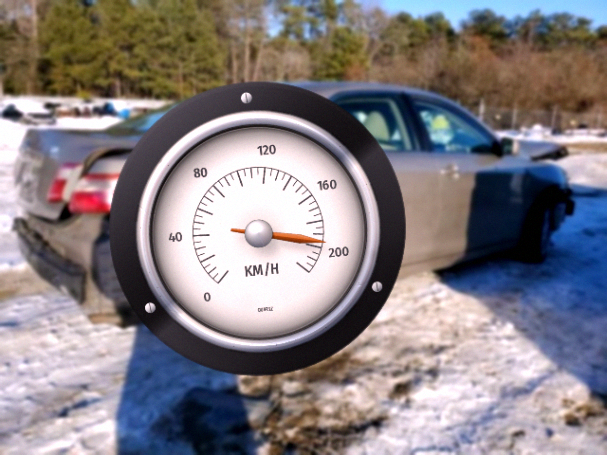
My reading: km/h 195
